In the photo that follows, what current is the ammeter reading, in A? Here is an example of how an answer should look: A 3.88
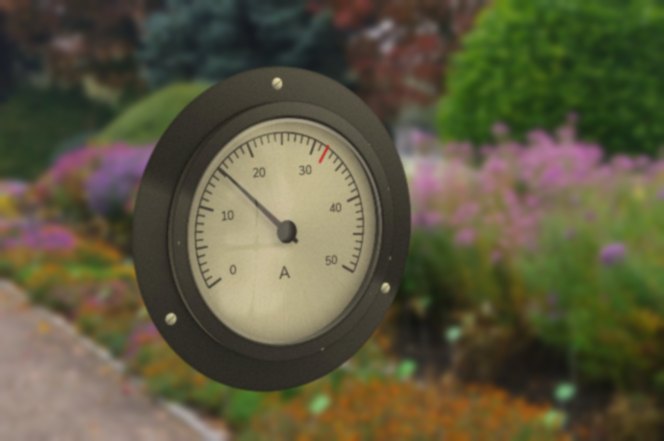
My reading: A 15
